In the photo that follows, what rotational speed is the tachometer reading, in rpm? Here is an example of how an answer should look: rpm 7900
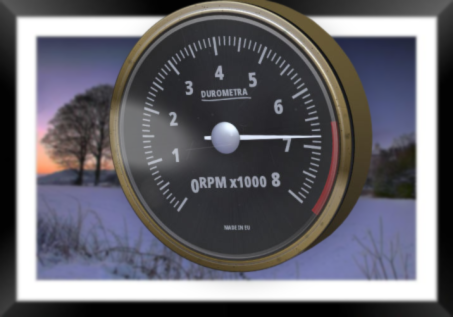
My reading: rpm 6800
